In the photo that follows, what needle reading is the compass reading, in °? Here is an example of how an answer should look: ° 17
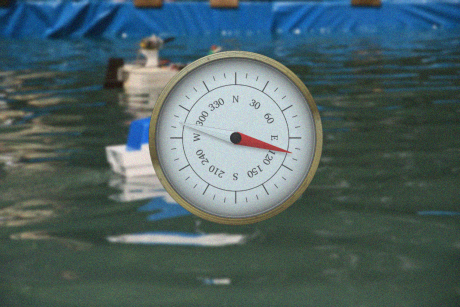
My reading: ° 105
